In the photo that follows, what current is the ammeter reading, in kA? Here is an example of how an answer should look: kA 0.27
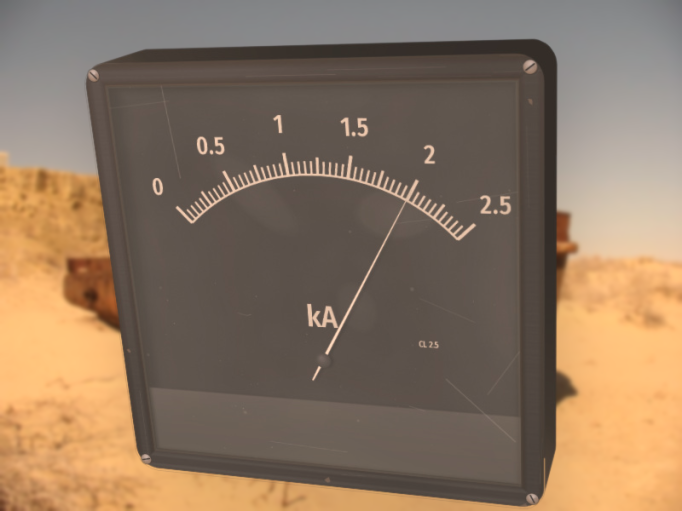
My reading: kA 2
